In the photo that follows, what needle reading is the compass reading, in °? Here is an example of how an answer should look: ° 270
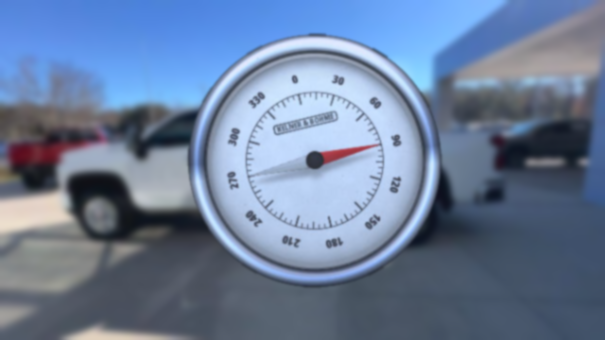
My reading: ° 90
